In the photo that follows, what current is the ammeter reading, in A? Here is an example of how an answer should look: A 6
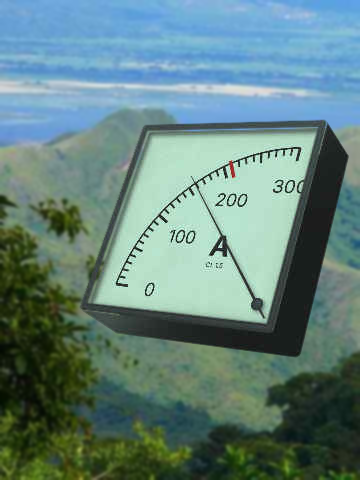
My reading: A 160
